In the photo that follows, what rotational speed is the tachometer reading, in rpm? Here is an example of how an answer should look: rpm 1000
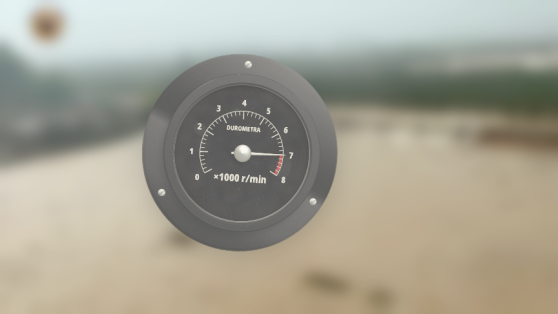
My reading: rpm 7000
